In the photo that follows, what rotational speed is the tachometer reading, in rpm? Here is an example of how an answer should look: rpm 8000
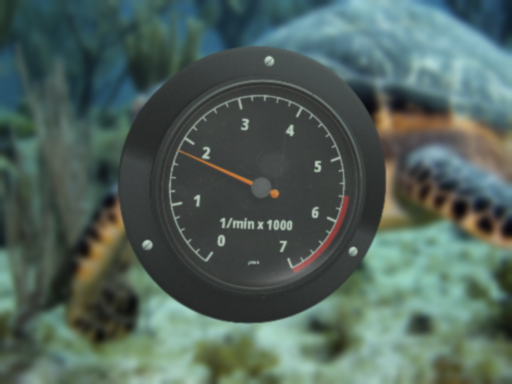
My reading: rpm 1800
